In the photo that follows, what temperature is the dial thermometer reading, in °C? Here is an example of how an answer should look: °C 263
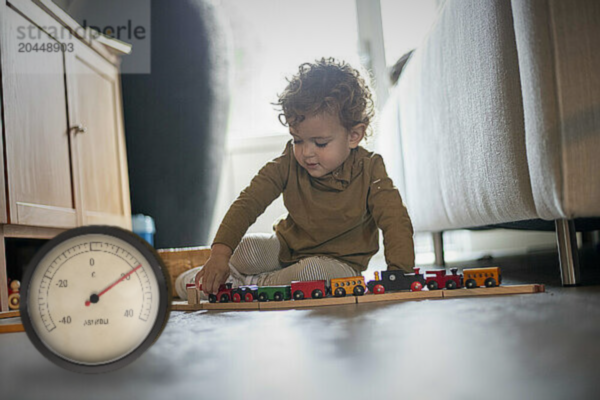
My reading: °C 20
